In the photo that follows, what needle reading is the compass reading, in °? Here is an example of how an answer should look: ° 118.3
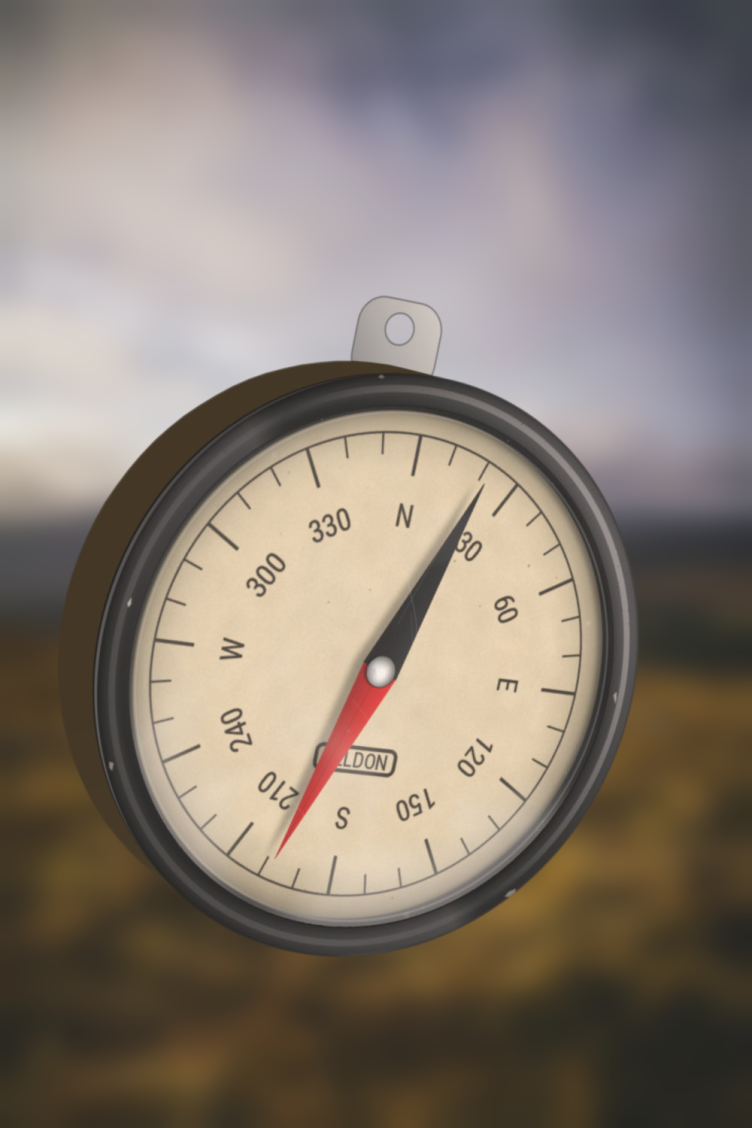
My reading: ° 200
